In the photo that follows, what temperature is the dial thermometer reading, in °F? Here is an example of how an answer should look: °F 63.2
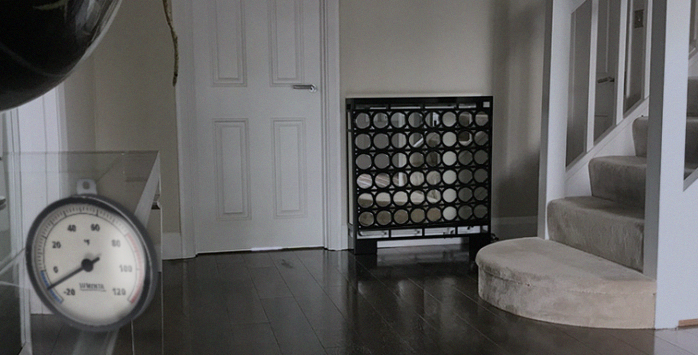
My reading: °F -10
